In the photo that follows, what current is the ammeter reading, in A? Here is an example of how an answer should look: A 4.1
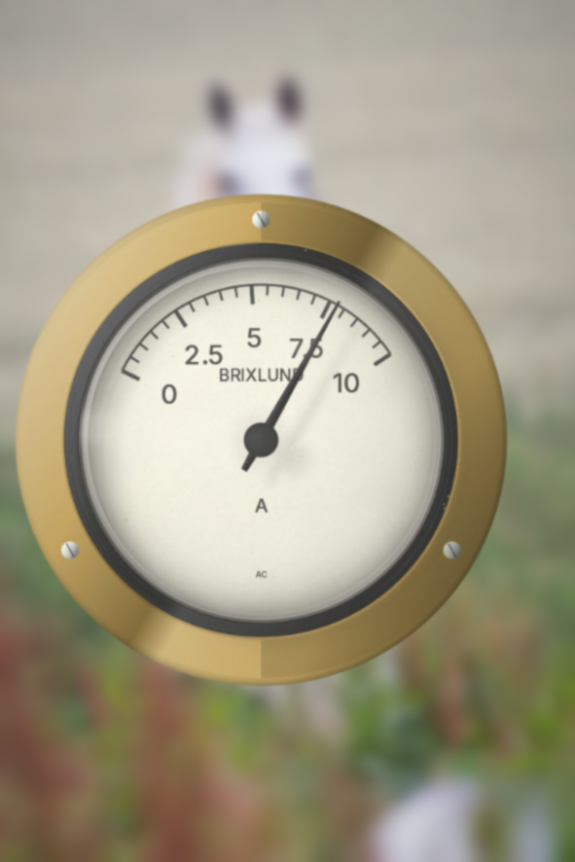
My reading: A 7.75
